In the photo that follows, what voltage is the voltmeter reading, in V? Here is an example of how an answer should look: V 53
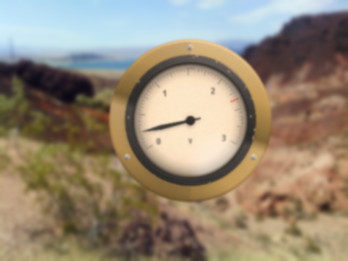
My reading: V 0.25
